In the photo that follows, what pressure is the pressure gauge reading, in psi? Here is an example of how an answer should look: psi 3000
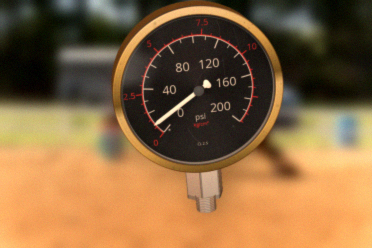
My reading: psi 10
